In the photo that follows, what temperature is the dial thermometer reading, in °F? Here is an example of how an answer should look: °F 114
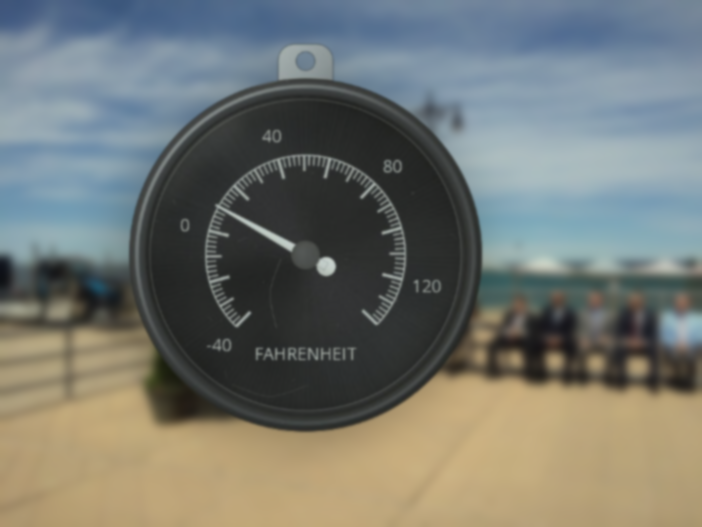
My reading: °F 10
